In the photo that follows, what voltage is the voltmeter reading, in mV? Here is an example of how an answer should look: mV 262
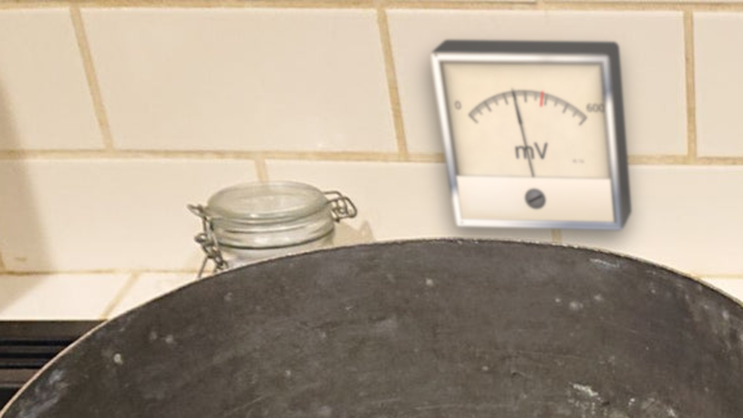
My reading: mV 250
